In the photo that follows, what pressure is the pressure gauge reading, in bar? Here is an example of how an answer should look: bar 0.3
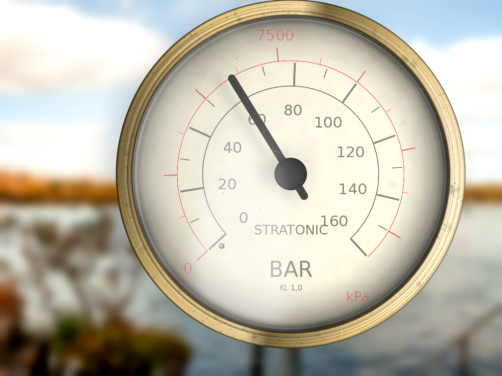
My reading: bar 60
